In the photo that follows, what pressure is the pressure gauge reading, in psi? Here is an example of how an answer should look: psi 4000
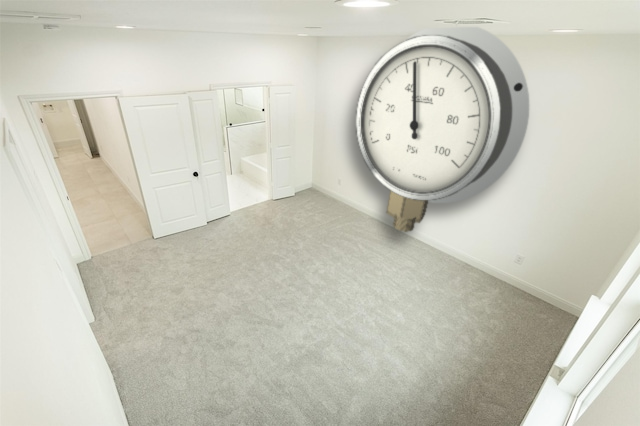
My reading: psi 45
